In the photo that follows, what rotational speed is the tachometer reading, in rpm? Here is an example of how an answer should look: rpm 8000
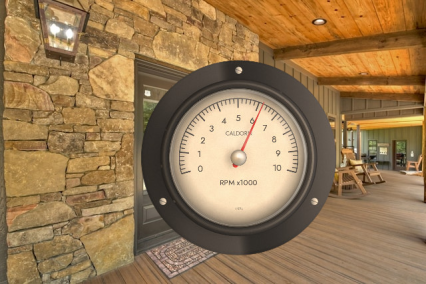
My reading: rpm 6200
